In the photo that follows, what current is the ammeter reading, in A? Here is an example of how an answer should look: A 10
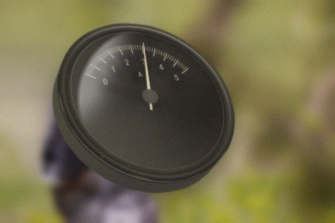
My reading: A 3
